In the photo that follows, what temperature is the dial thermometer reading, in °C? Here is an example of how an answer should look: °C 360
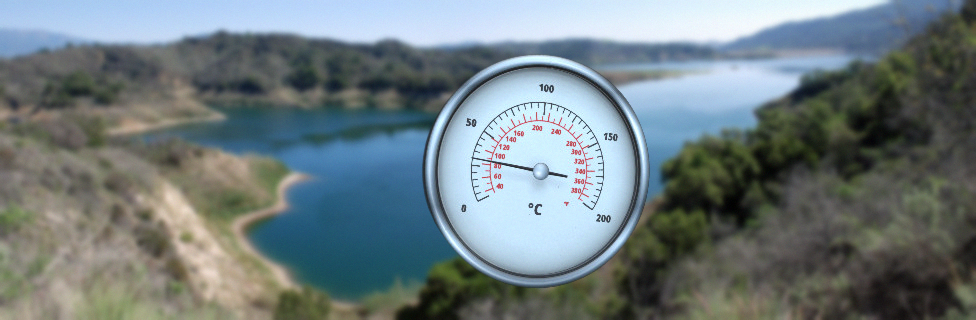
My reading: °C 30
